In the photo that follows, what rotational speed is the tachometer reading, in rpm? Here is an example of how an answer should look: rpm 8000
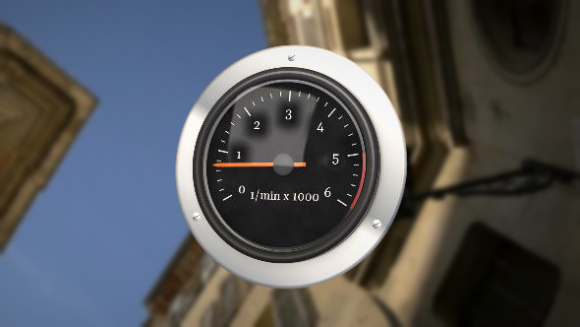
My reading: rpm 700
